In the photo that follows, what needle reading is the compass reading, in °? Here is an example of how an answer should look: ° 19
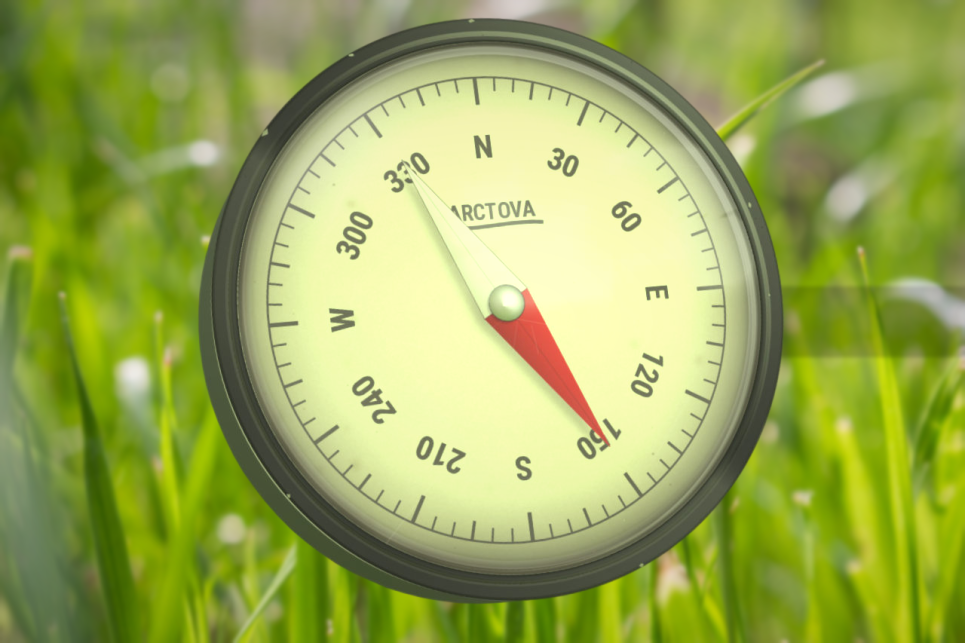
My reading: ° 150
